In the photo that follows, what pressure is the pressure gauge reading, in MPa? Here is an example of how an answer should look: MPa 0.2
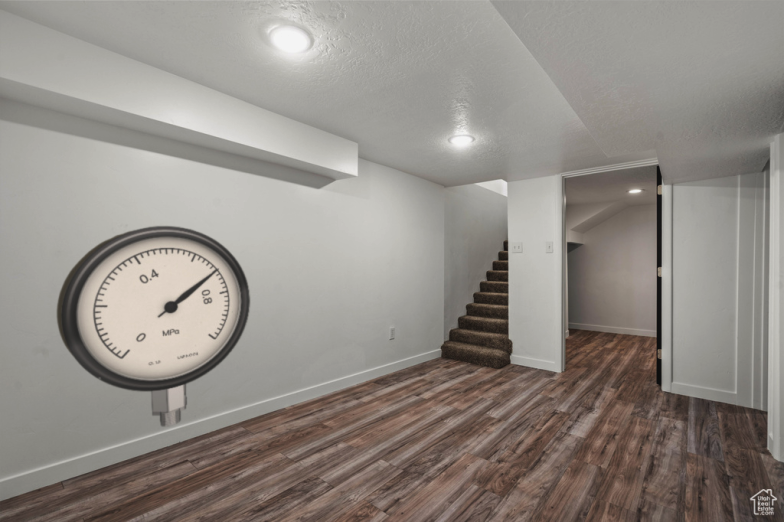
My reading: MPa 0.7
